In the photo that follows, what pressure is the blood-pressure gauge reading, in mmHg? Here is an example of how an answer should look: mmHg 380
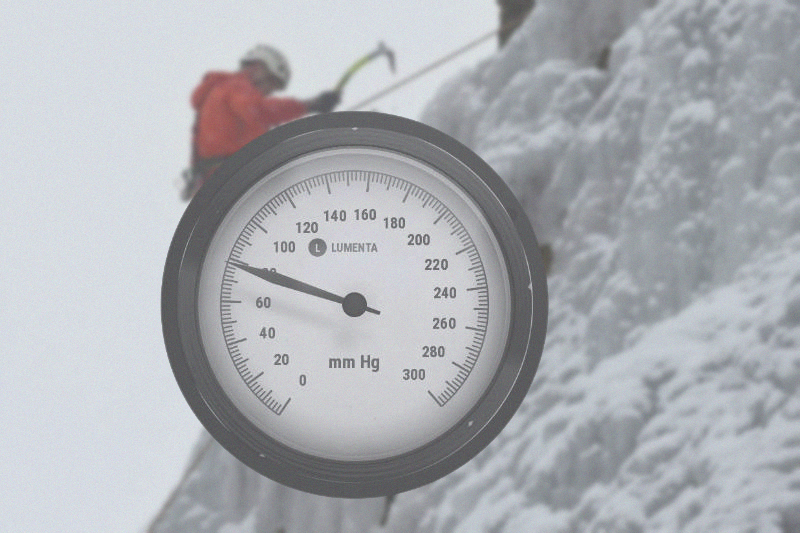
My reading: mmHg 78
